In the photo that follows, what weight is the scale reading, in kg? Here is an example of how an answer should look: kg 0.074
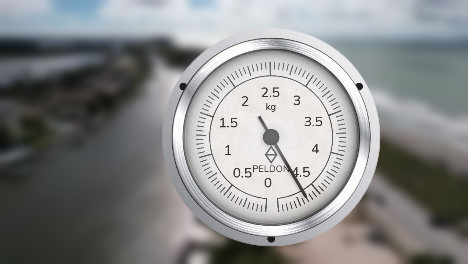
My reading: kg 4.65
